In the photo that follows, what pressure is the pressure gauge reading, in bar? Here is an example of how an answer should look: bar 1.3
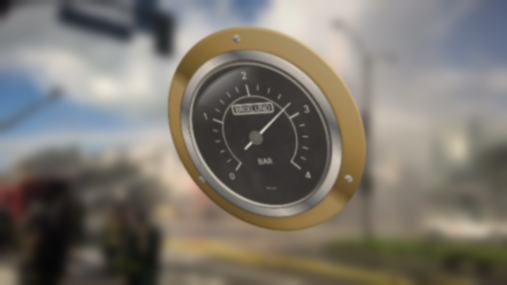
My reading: bar 2.8
